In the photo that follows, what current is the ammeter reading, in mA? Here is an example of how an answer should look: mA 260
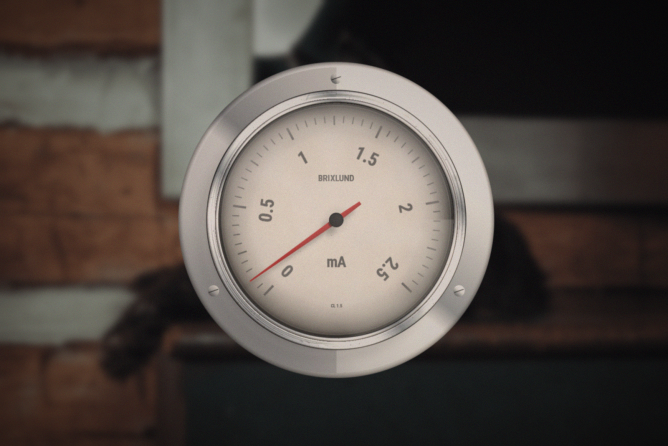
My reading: mA 0.1
